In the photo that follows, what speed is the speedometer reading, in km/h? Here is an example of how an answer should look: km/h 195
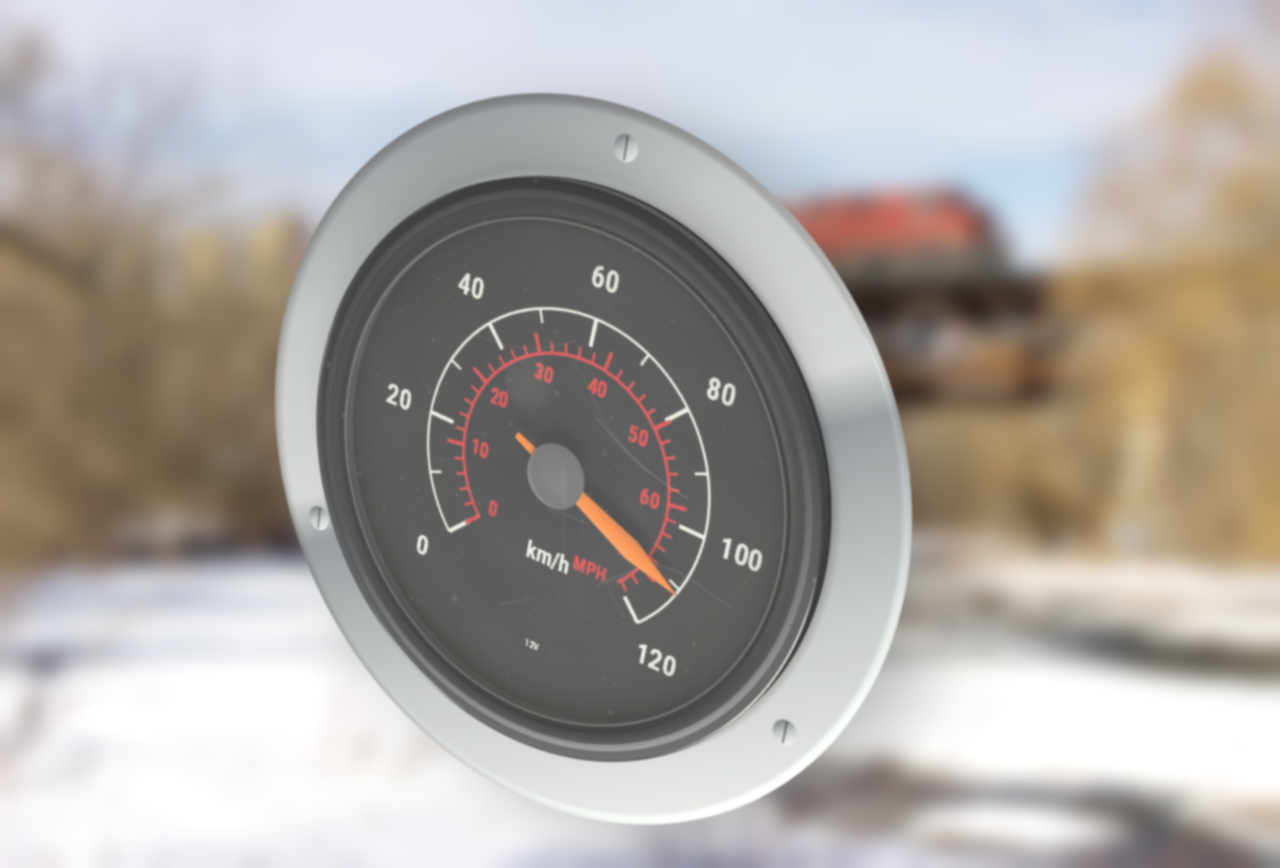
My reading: km/h 110
